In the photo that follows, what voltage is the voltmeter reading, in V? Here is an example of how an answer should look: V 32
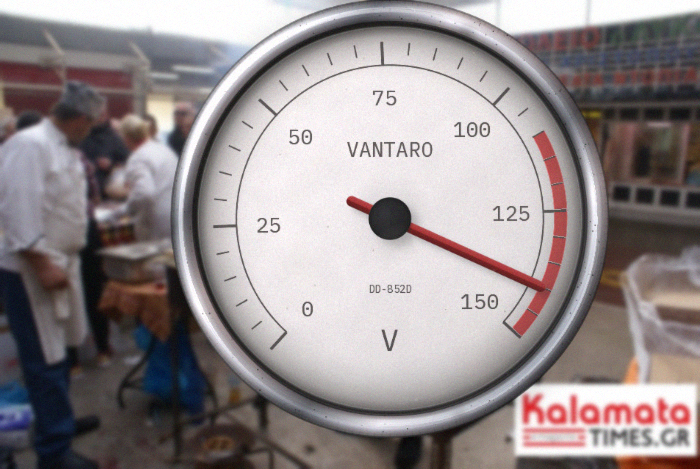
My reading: V 140
